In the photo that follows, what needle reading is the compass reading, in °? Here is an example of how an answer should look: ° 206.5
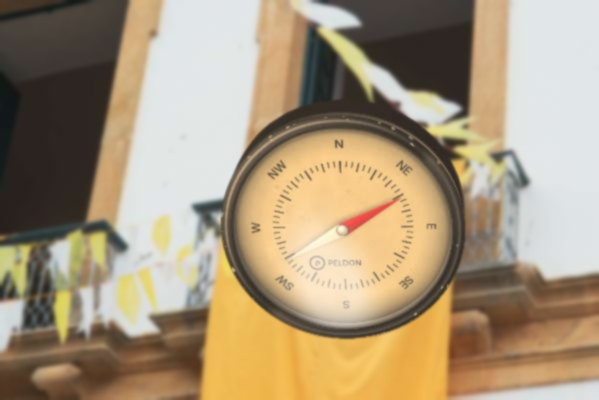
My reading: ° 60
